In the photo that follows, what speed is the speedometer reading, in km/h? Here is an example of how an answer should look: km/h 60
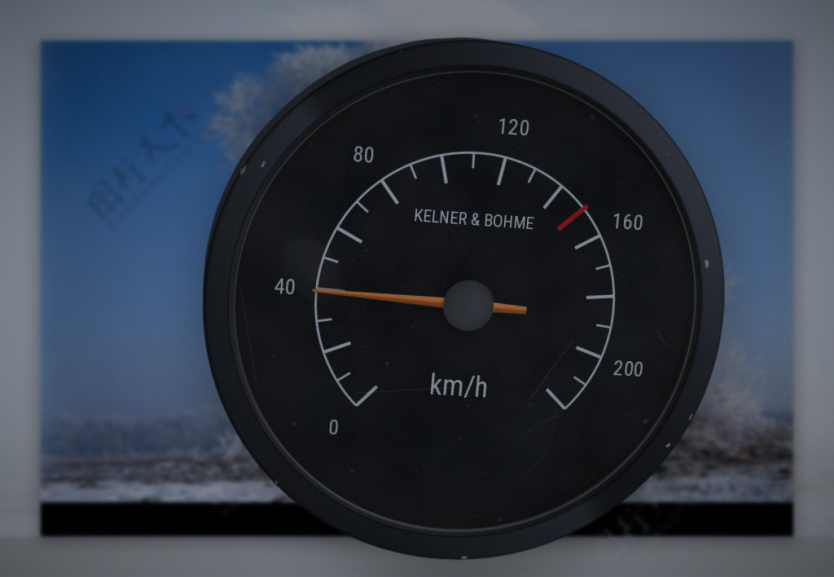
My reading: km/h 40
